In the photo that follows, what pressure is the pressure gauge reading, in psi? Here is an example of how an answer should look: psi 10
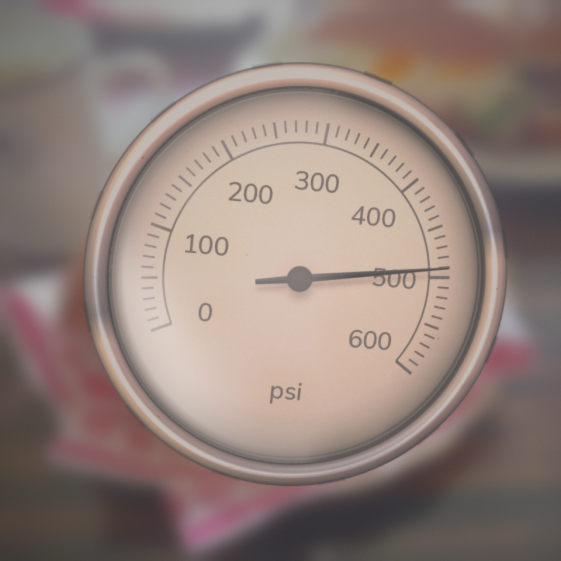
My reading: psi 490
